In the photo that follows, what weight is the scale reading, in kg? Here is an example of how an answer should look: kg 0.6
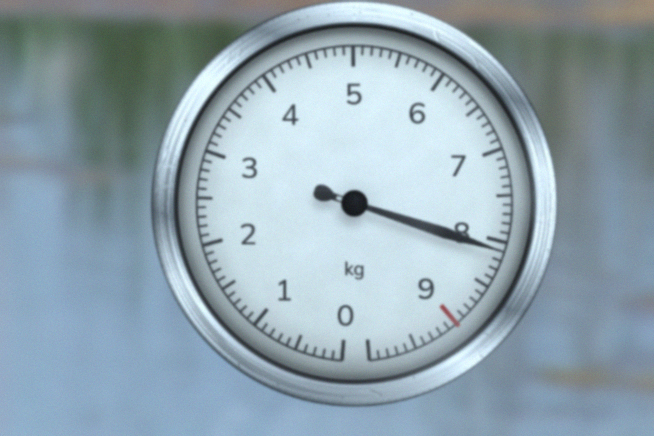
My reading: kg 8.1
